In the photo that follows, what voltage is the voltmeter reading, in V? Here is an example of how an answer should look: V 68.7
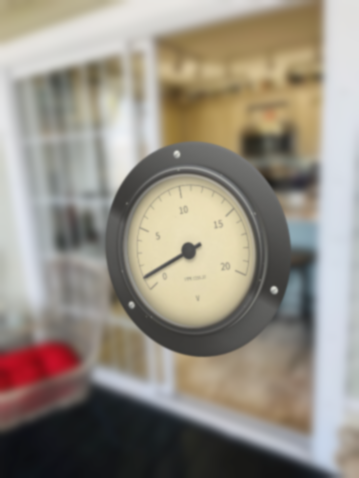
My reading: V 1
